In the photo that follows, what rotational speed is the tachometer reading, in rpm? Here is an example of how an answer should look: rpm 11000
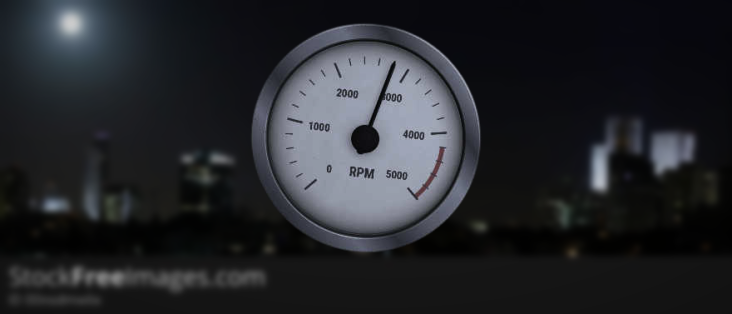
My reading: rpm 2800
